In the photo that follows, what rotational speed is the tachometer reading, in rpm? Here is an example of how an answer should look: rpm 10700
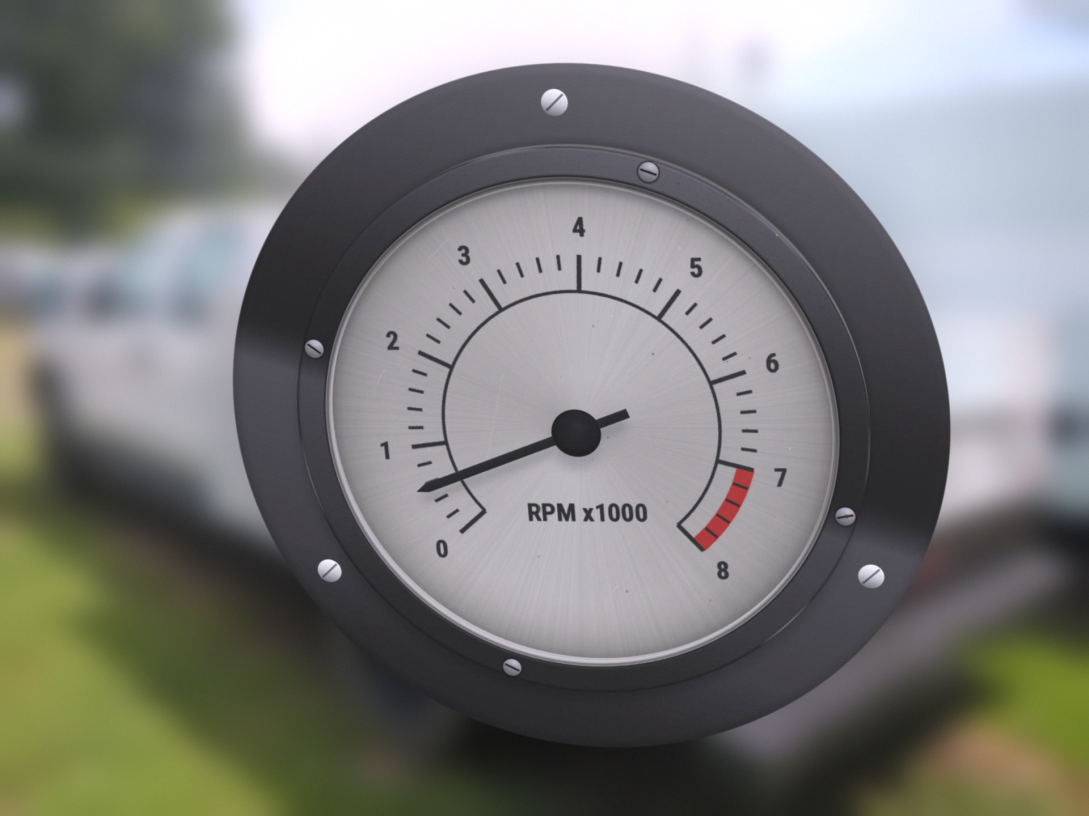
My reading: rpm 600
